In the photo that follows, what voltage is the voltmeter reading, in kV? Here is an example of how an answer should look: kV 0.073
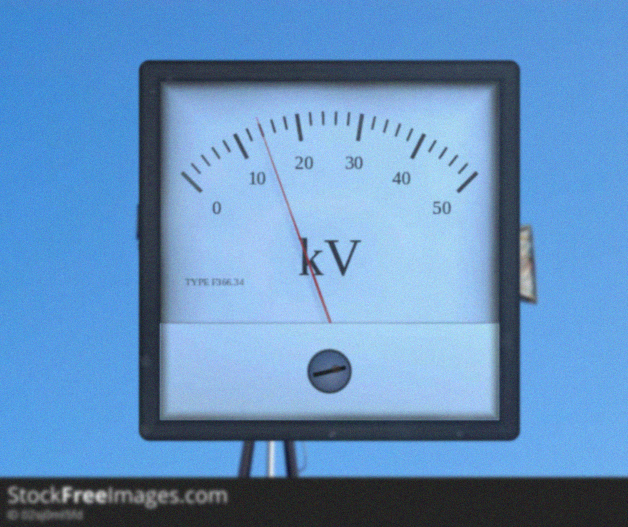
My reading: kV 14
